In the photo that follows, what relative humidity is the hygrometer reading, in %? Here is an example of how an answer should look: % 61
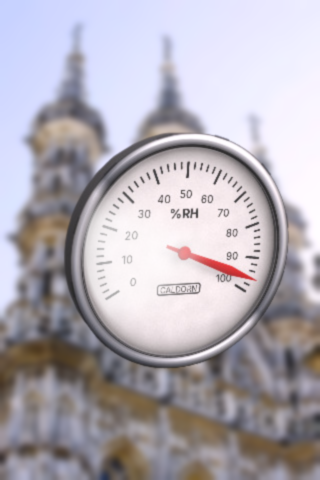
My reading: % 96
